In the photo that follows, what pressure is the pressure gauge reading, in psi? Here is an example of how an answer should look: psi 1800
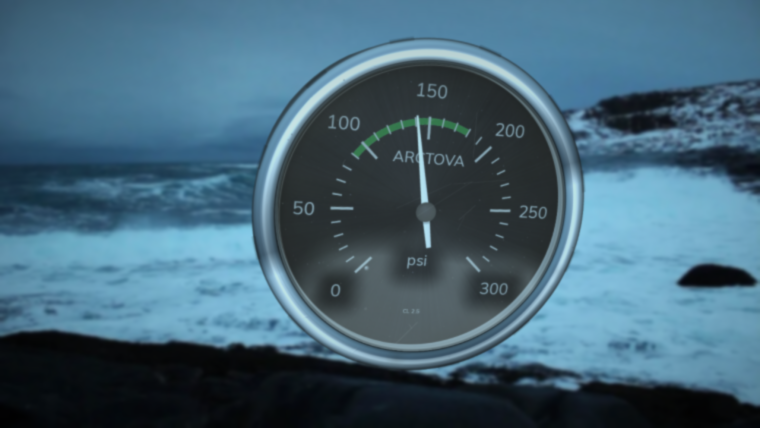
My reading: psi 140
